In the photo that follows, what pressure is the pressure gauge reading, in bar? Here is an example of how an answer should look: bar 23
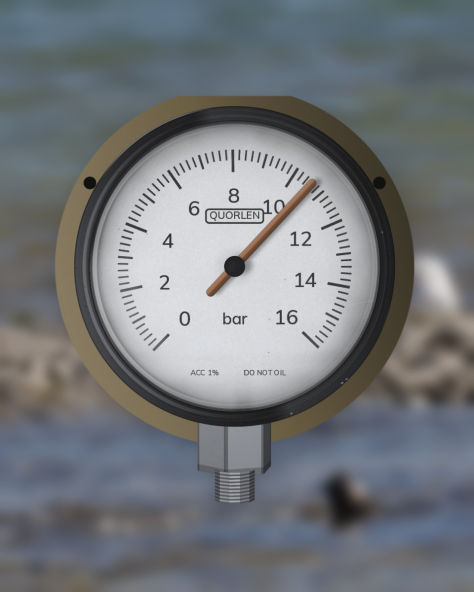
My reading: bar 10.6
